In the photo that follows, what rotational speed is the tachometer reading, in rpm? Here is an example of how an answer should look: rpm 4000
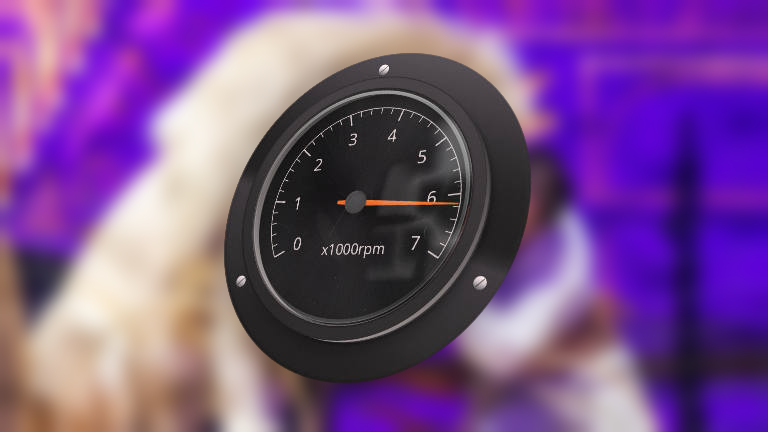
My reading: rpm 6200
